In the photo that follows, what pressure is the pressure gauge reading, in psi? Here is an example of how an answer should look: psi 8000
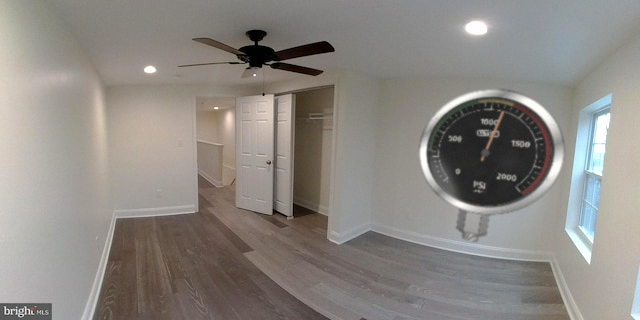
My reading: psi 1100
